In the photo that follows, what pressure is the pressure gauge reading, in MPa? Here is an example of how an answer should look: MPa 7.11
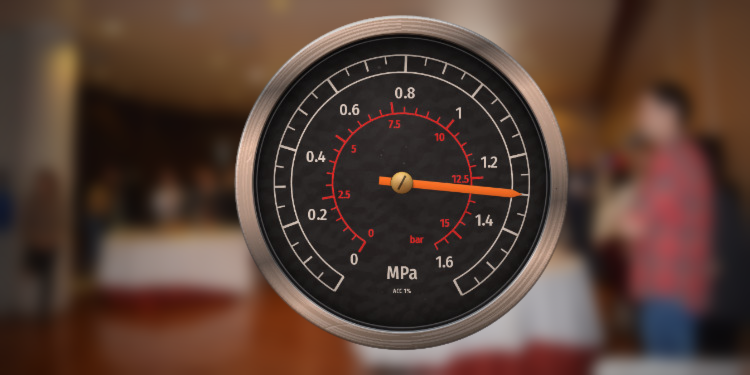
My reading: MPa 1.3
